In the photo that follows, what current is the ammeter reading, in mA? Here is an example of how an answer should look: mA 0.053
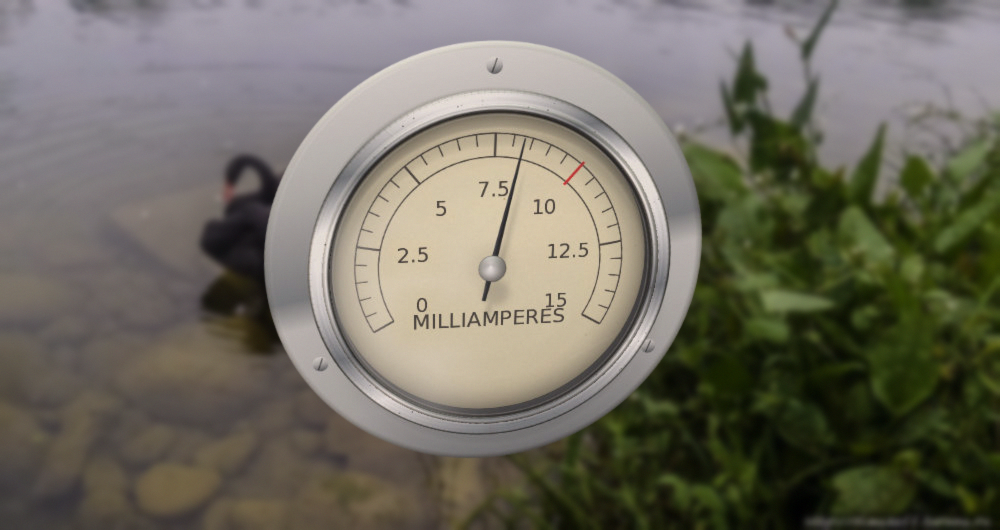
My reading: mA 8.25
